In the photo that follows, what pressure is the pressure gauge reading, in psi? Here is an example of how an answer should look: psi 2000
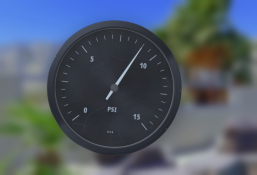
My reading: psi 9
